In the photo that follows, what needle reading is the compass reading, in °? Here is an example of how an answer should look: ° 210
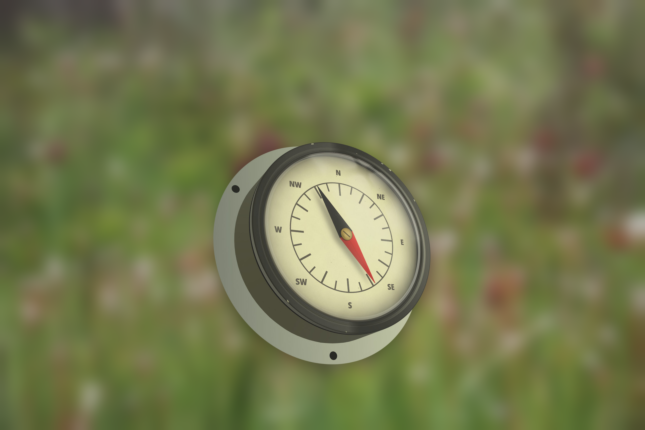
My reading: ° 150
